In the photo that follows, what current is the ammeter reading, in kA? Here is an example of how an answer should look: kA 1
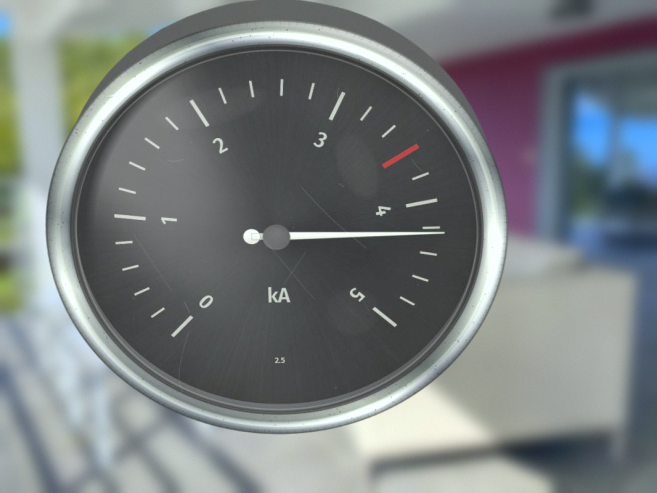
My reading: kA 4.2
